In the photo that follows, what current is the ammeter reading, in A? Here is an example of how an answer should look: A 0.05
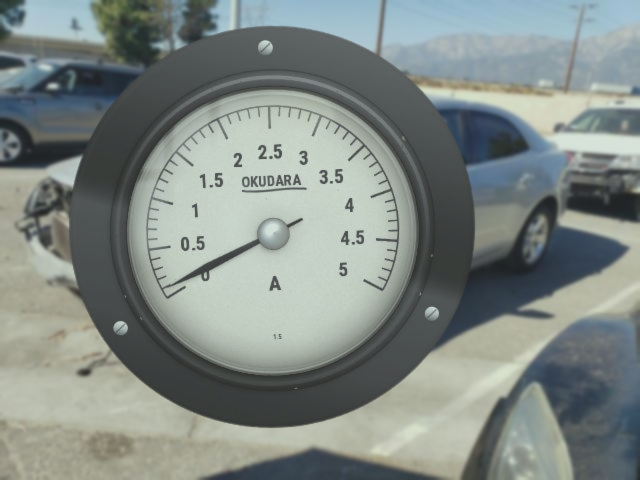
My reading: A 0.1
